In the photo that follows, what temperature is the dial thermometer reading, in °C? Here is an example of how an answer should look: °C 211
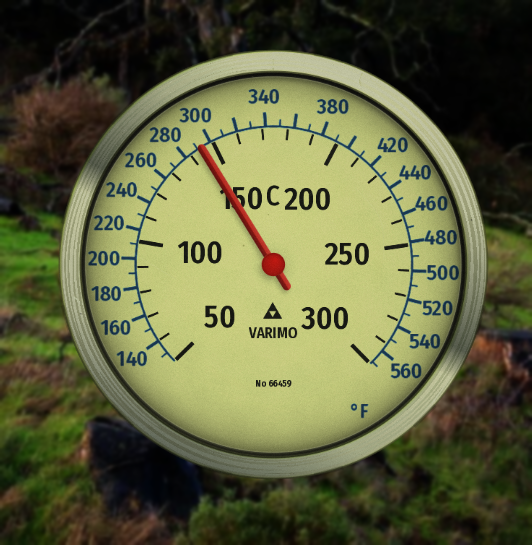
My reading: °C 145
